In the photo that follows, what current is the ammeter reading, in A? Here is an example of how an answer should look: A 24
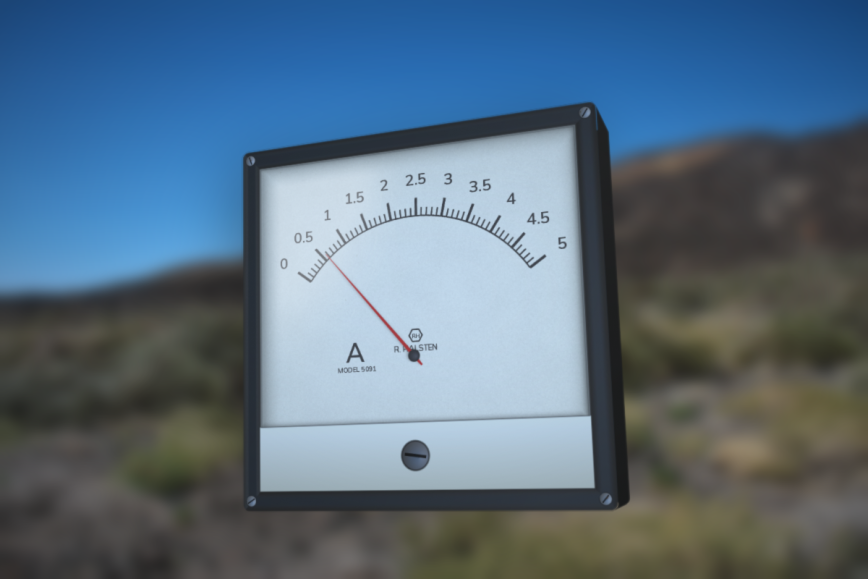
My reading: A 0.6
